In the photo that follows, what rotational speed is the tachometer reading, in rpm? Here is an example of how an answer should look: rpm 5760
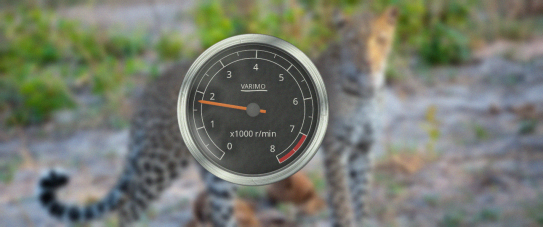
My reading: rpm 1750
